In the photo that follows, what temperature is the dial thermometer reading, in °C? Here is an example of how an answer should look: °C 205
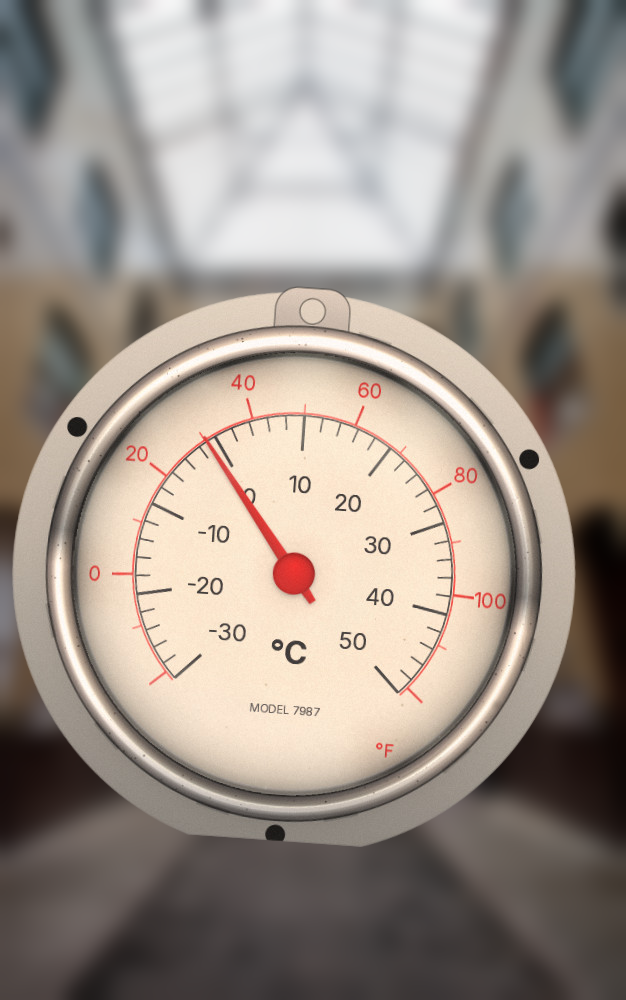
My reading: °C -1
